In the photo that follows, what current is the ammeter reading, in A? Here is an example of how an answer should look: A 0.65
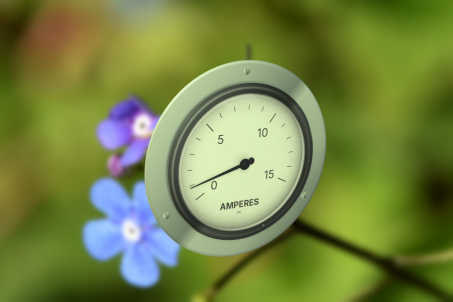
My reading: A 1
